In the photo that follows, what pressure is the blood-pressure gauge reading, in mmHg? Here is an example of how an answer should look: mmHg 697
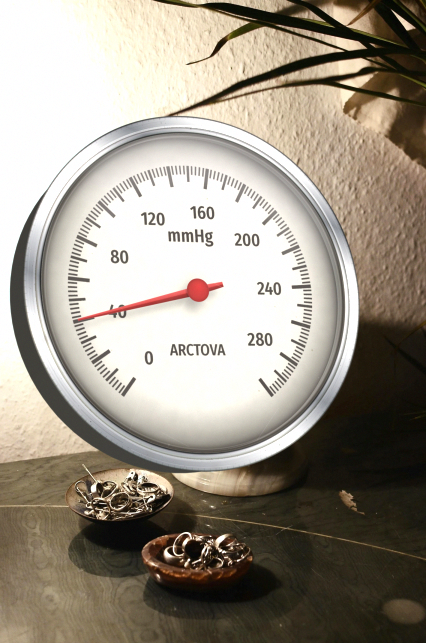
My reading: mmHg 40
